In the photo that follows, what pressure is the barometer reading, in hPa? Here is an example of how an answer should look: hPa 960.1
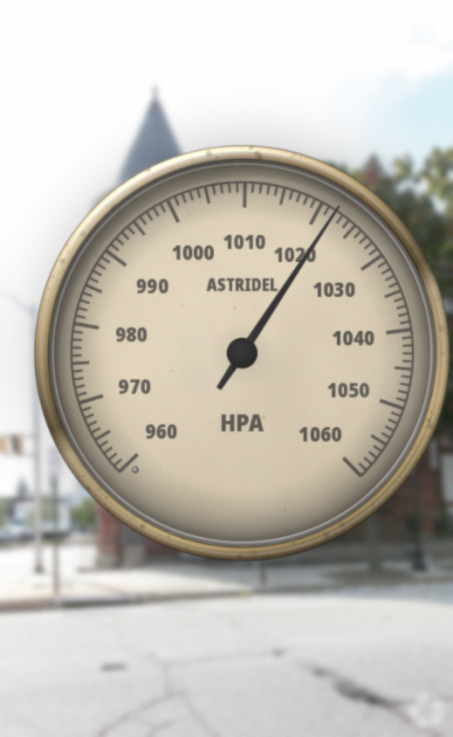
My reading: hPa 1022
